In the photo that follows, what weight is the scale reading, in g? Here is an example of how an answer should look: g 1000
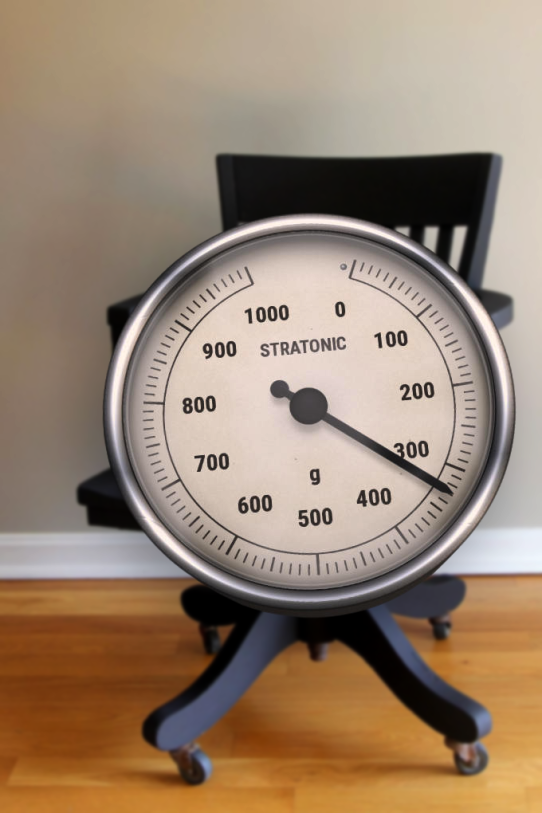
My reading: g 330
